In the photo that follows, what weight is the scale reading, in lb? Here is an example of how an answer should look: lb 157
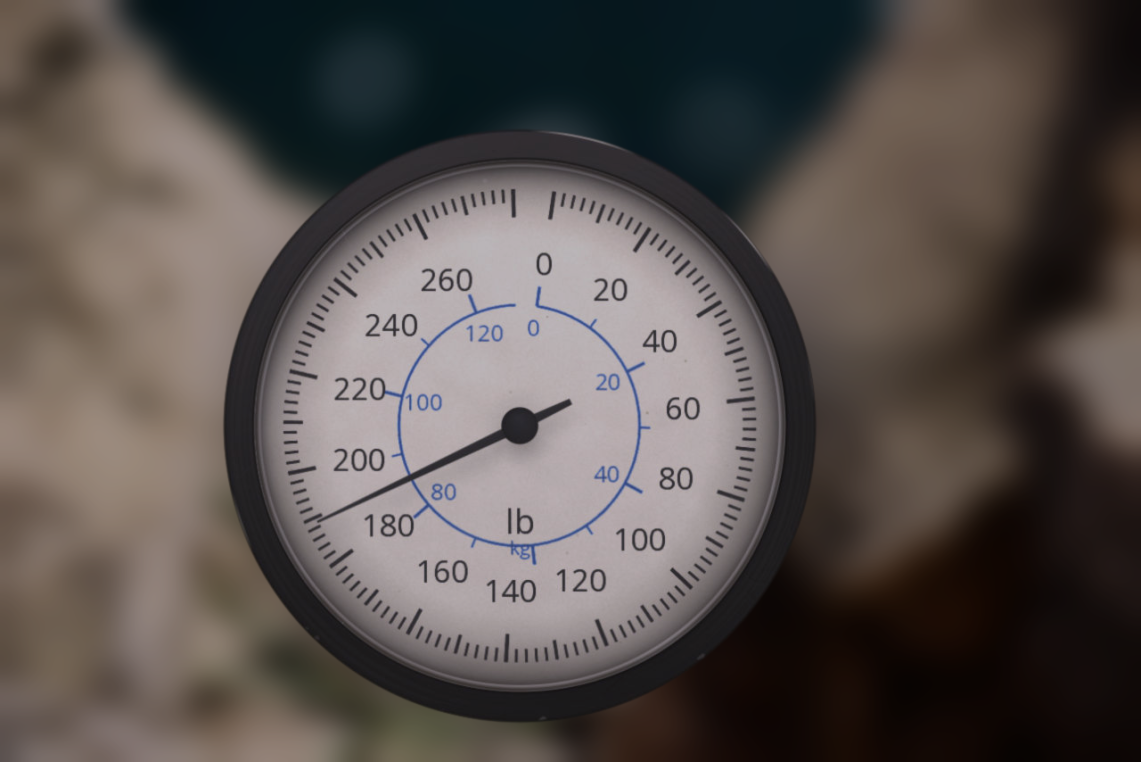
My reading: lb 189
